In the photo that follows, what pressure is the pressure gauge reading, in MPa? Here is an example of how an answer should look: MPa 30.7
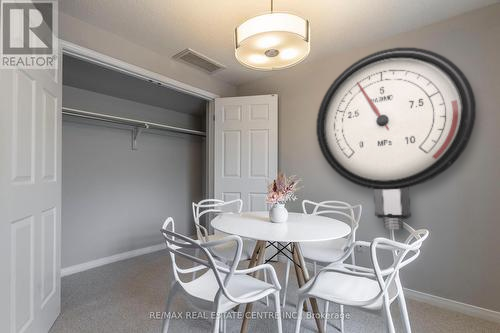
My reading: MPa 4
